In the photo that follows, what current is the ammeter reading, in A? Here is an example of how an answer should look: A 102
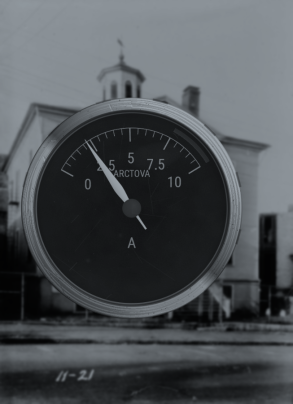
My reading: A 2.25
